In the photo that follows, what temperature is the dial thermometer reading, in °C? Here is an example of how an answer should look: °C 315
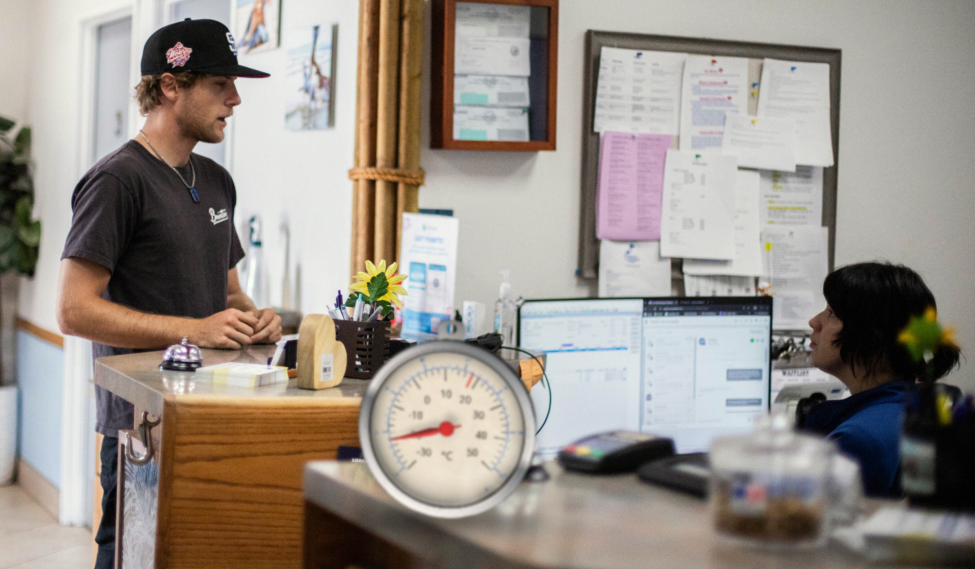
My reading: °C -20
